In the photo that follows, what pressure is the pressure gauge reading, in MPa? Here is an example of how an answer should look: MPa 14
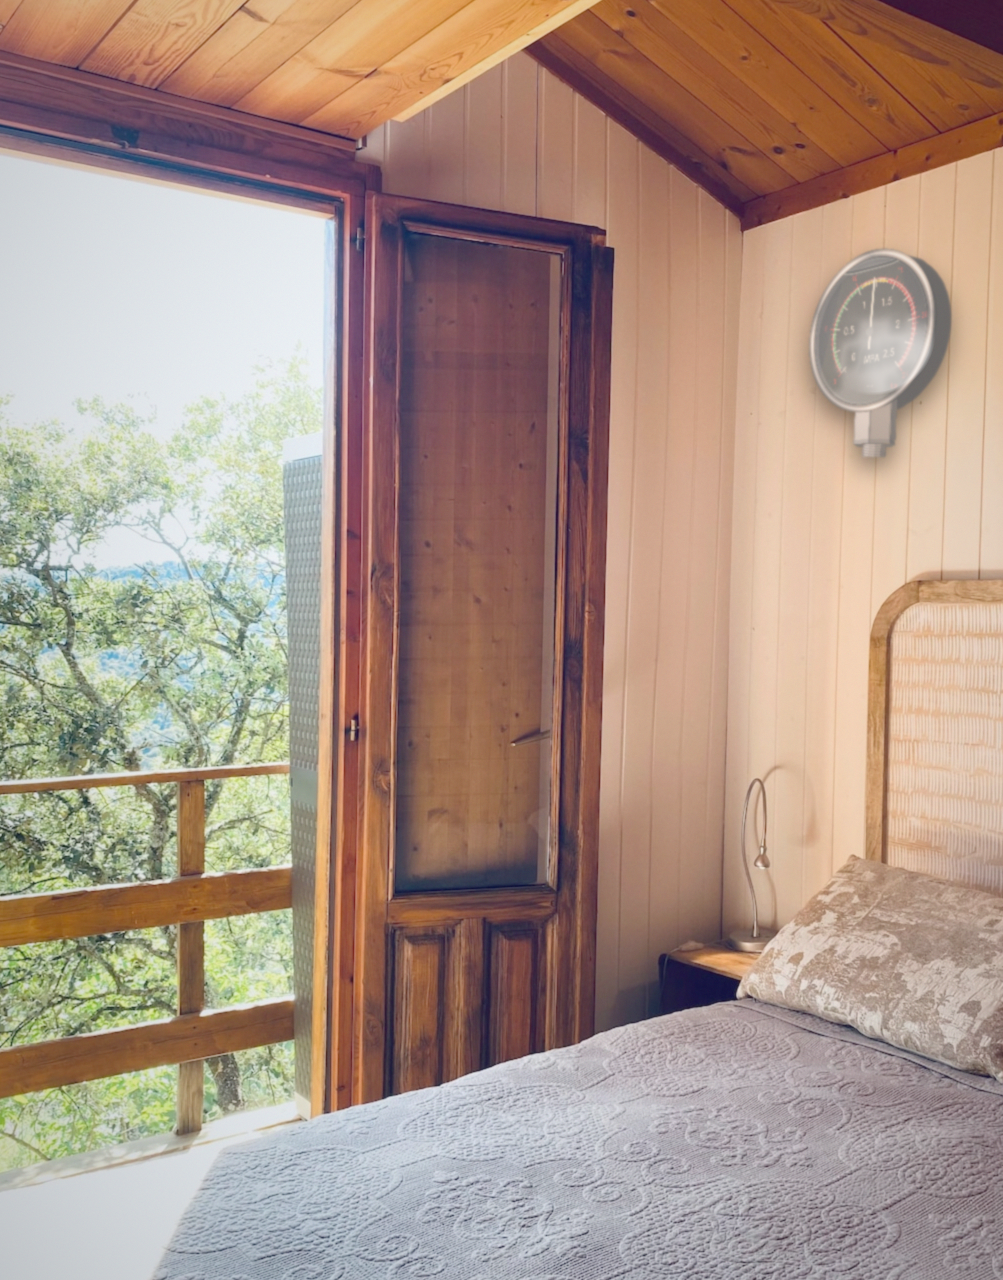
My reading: MPa 1.25
